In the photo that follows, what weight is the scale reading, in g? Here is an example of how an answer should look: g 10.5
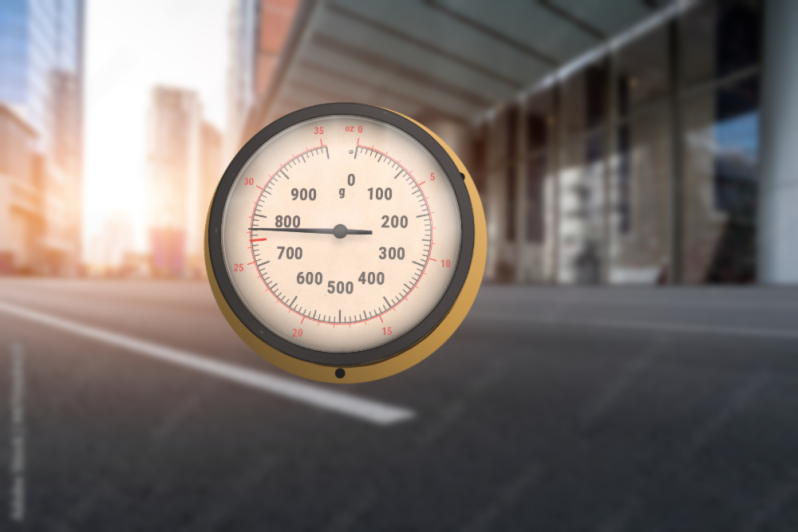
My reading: g 770
